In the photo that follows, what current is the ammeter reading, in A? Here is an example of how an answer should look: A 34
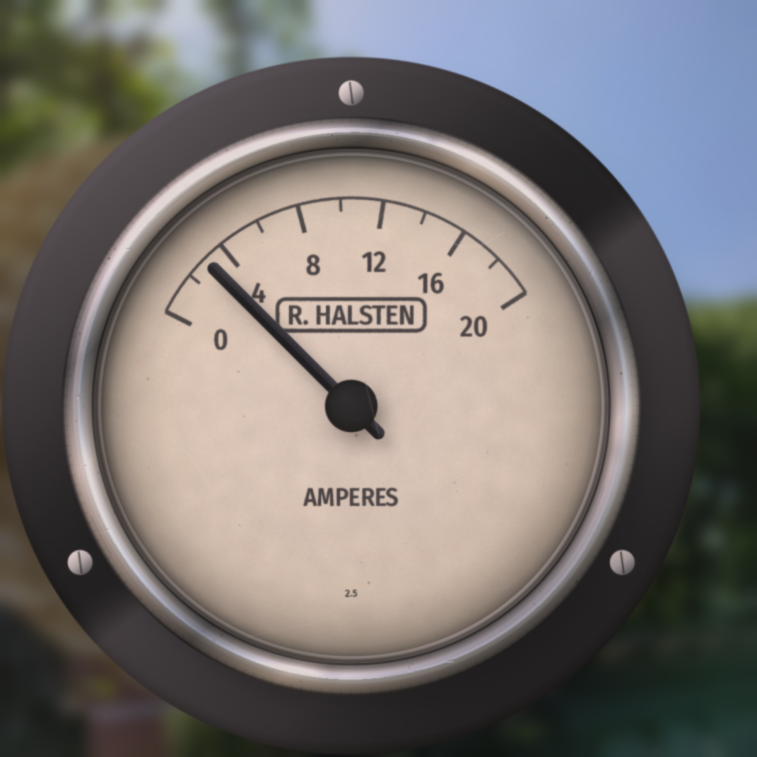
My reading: A 3
